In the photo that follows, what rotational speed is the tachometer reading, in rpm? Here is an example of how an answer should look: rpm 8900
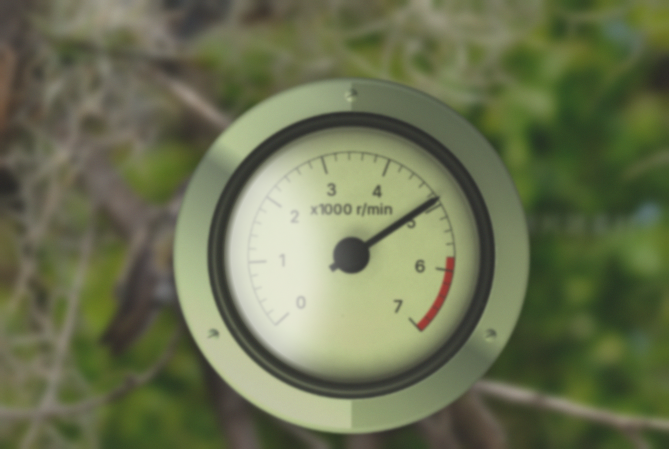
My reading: rpm 4900
